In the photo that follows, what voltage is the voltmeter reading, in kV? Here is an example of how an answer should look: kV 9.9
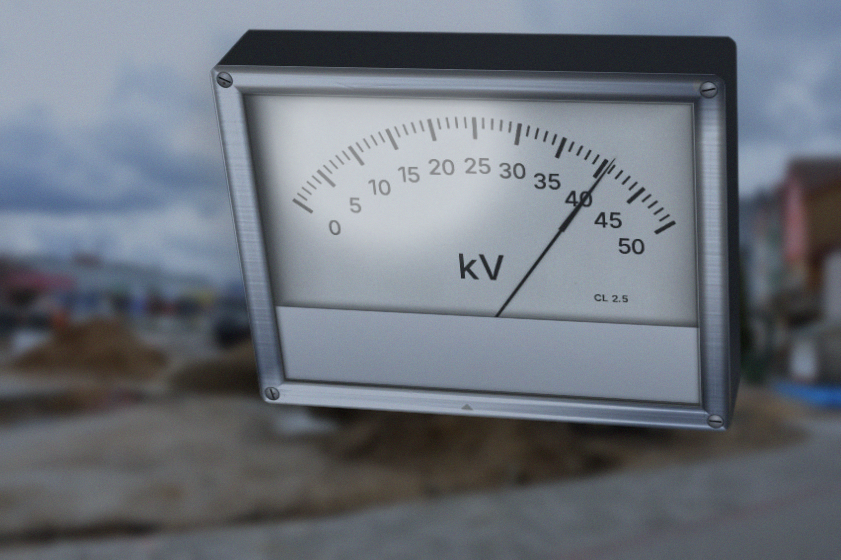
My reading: kV 40.5
